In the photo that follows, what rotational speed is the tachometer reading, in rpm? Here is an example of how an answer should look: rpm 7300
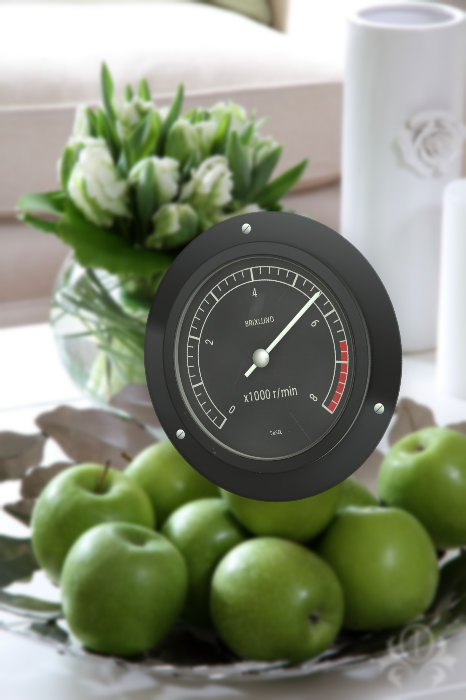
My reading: rpm 5600
